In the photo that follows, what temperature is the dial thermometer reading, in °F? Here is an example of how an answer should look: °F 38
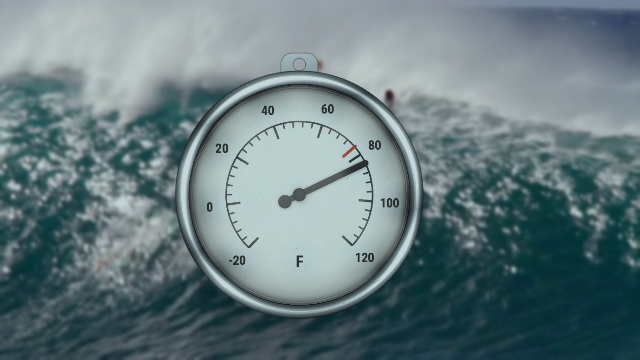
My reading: °F 84
